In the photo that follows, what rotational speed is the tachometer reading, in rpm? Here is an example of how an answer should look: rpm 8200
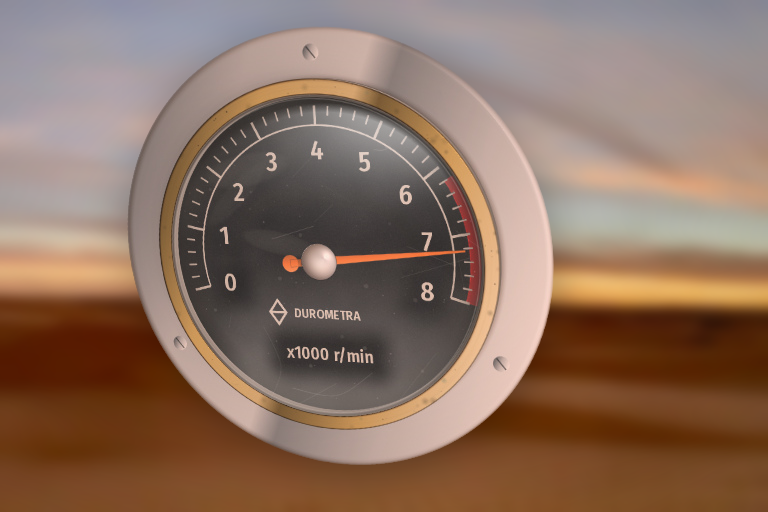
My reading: rpm 7200
